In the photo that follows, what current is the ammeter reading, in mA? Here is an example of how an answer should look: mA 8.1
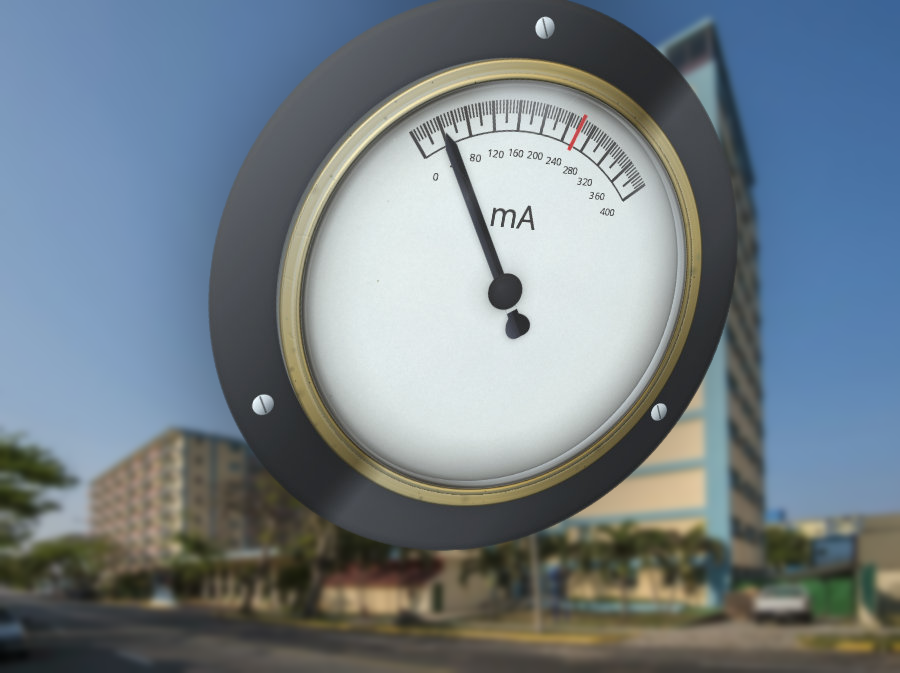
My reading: mA 40
